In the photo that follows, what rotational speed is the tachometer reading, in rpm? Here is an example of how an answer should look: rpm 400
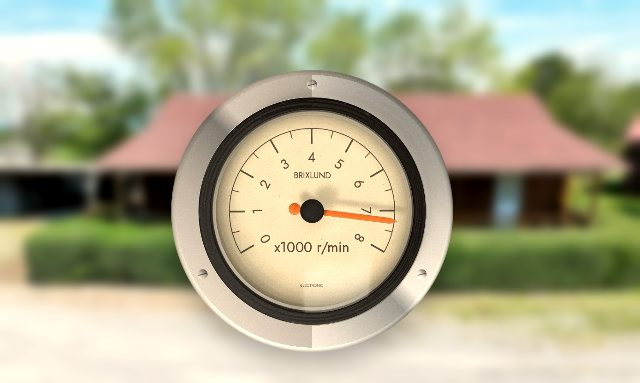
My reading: rpm 7250
